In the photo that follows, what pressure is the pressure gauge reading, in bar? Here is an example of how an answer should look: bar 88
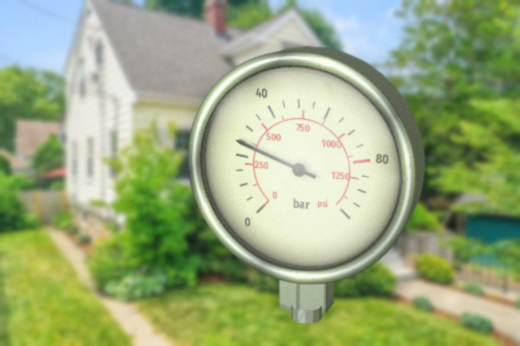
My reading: bar 25
